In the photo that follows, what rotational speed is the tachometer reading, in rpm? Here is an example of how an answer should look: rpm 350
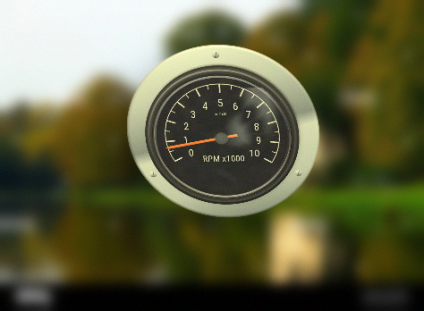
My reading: rpm 750
